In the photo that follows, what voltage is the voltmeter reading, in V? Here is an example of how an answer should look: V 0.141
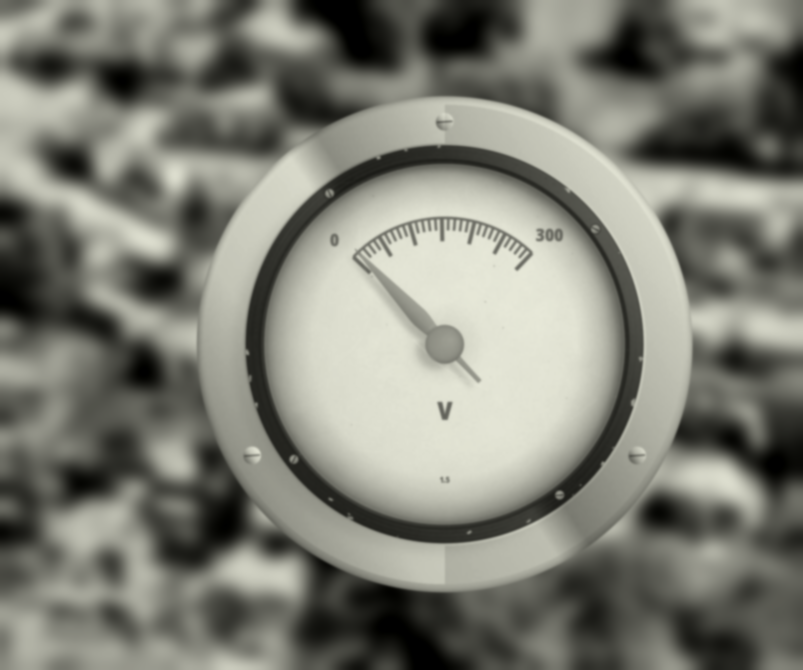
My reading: V 10
